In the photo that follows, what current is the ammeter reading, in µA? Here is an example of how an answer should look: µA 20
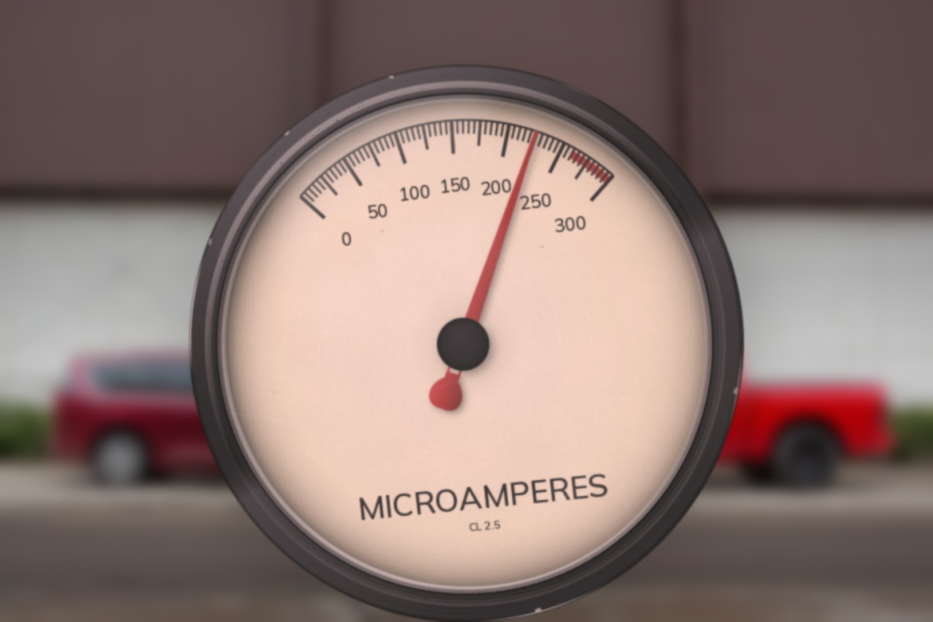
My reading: µA 225
